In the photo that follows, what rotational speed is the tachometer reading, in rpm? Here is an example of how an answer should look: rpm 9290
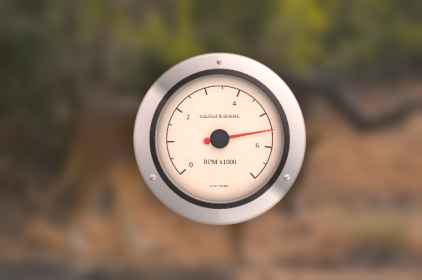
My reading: rpm 5500
